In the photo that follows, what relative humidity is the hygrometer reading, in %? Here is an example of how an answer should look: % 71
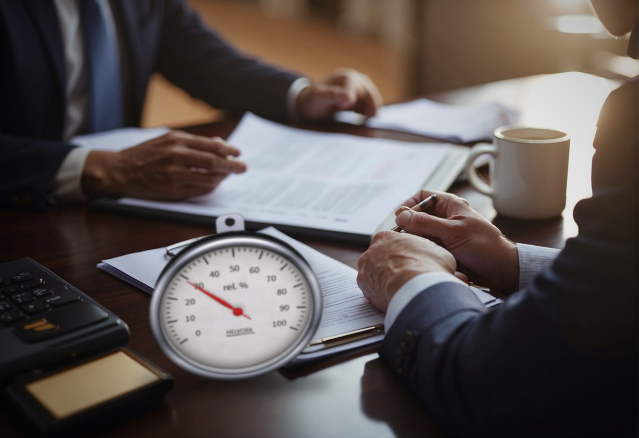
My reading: % 30
